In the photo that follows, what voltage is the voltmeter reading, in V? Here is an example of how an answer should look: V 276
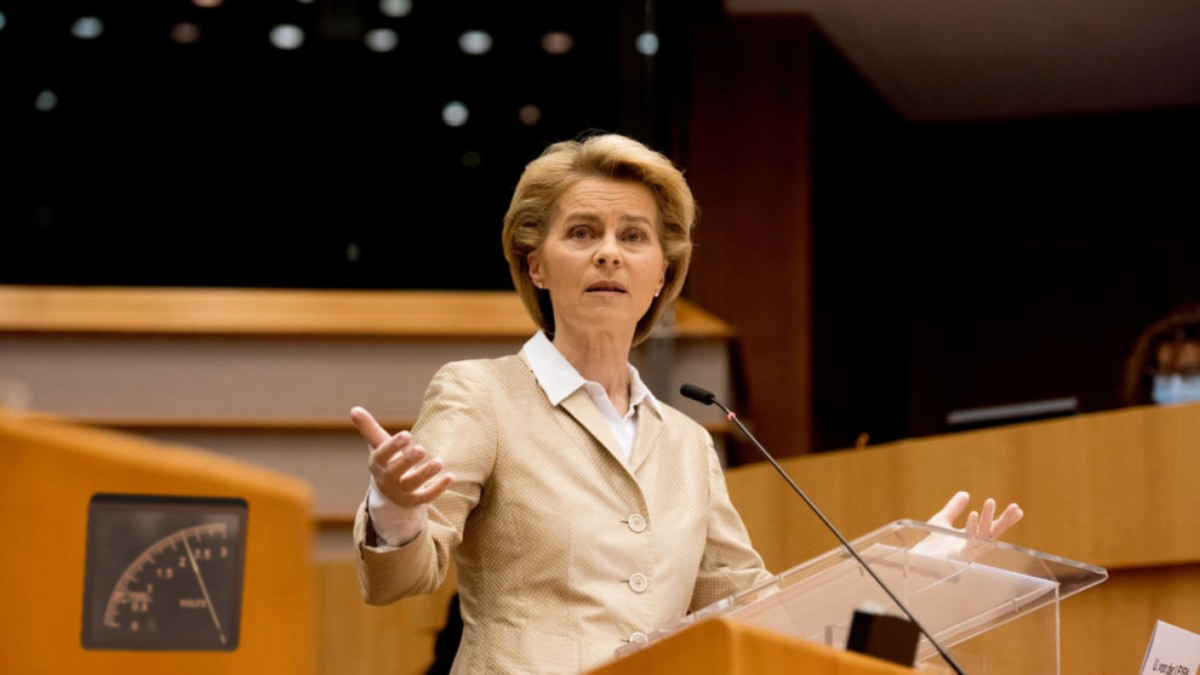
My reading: V 2.25
